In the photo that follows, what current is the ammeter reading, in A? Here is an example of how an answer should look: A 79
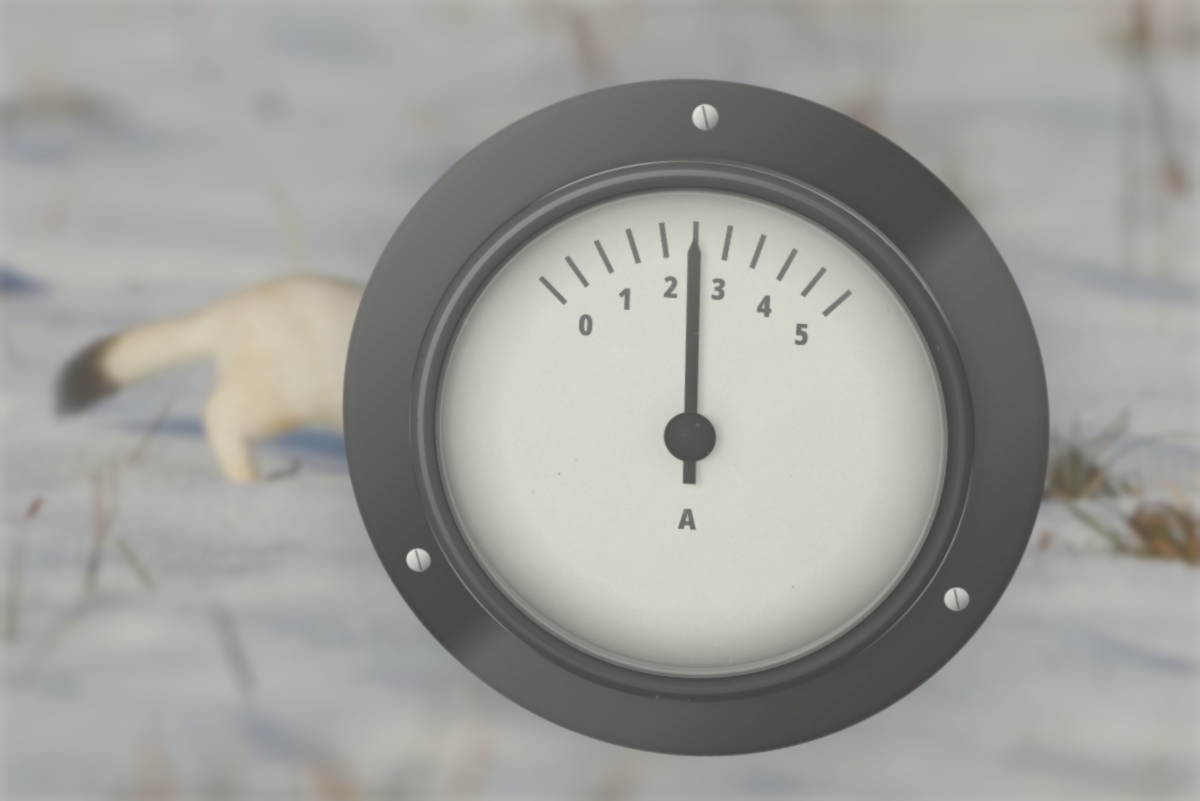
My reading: A 2.5
